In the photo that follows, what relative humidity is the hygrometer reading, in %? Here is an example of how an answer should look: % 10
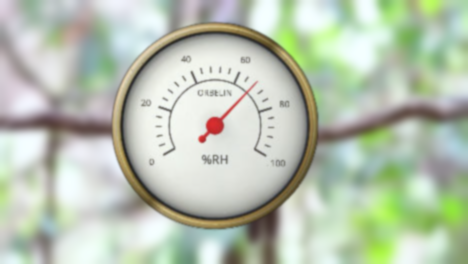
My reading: % 68
